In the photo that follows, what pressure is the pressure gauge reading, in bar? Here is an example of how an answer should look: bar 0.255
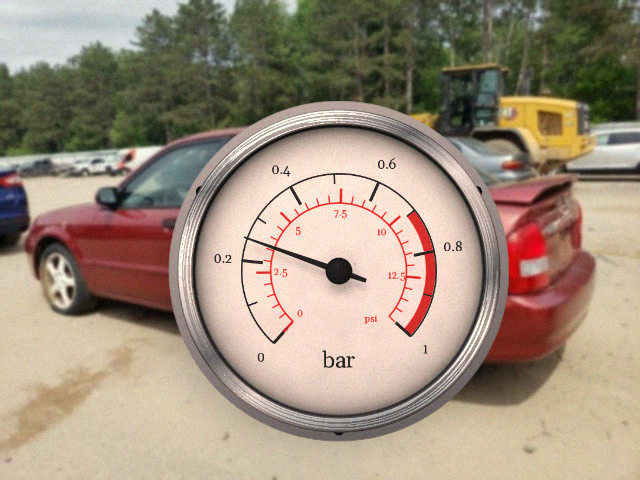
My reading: bar 0.25
